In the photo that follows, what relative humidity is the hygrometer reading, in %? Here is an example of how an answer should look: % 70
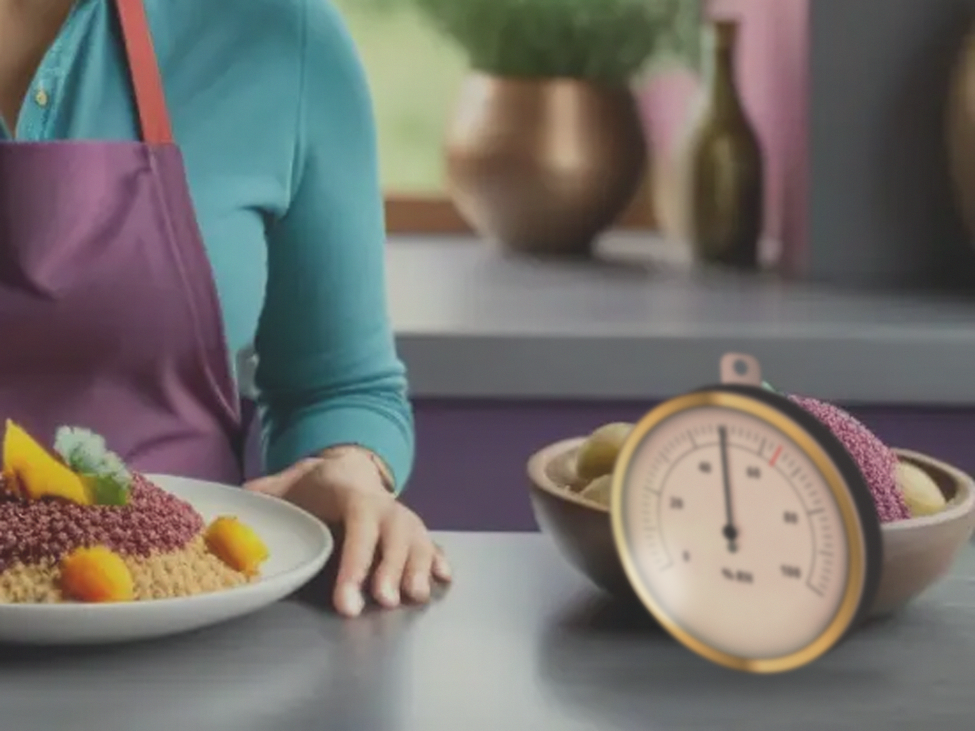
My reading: % 50
